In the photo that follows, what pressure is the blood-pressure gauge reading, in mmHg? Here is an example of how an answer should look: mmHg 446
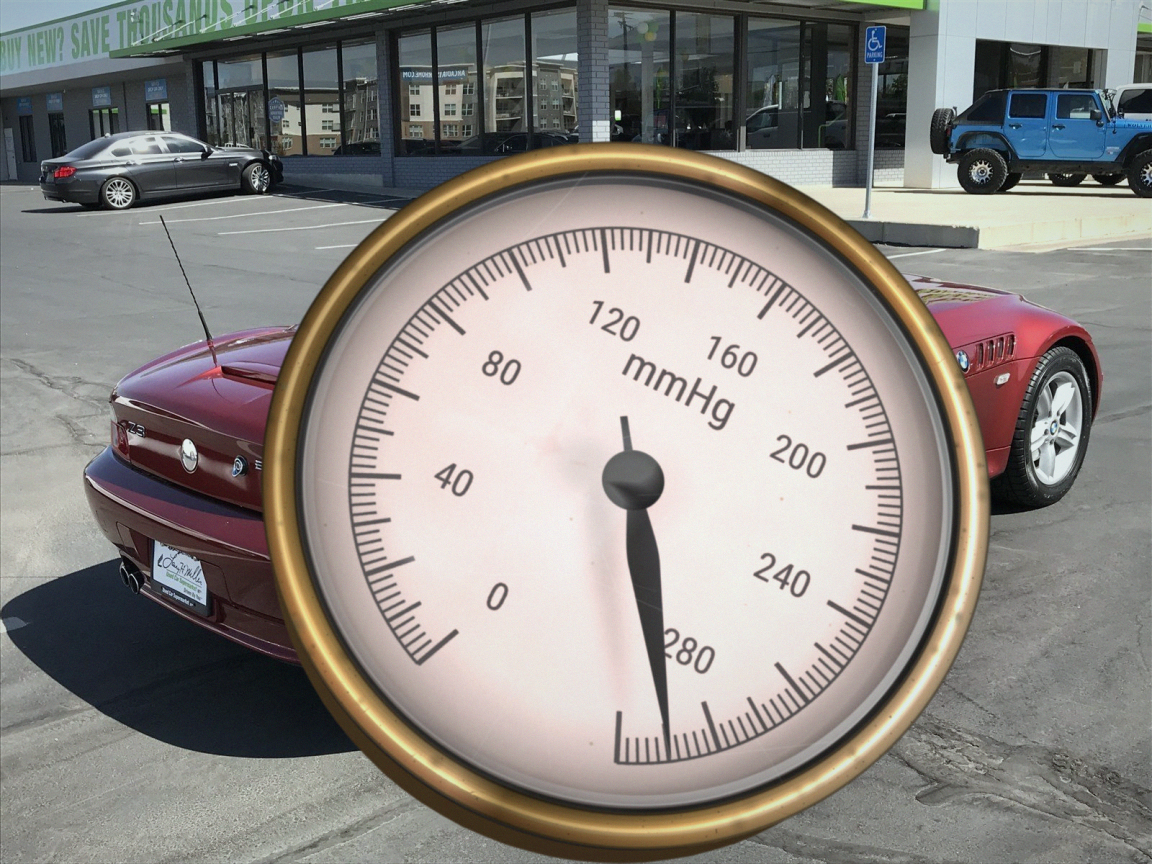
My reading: mmHg 290
